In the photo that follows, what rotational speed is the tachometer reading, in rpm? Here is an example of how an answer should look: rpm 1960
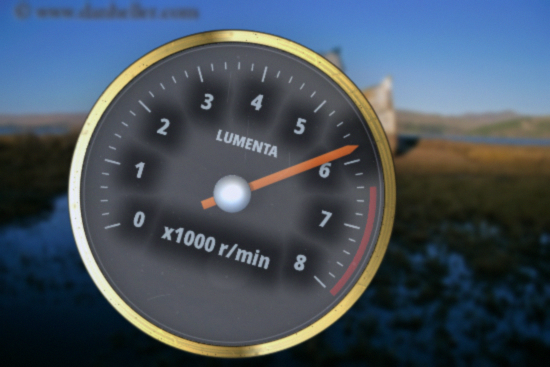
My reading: rpm 5800
